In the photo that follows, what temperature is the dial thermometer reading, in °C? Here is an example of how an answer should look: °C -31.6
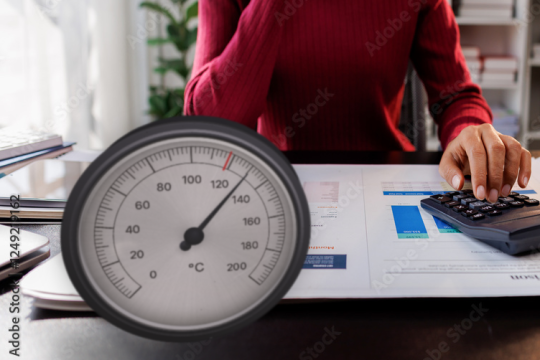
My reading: °C 130
